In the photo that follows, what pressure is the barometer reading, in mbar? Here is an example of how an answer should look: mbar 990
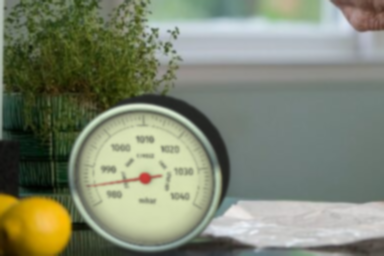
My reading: mbar 985
